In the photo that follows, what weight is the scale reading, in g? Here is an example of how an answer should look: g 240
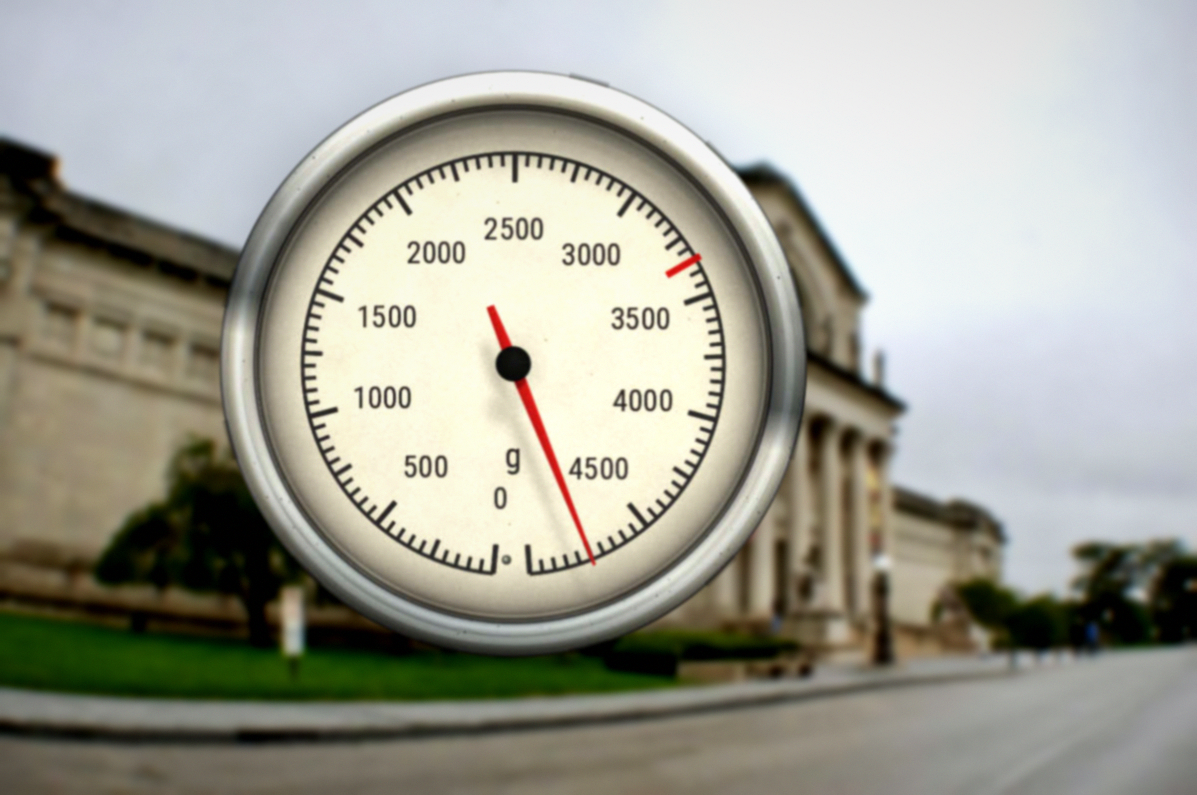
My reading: g 4750
